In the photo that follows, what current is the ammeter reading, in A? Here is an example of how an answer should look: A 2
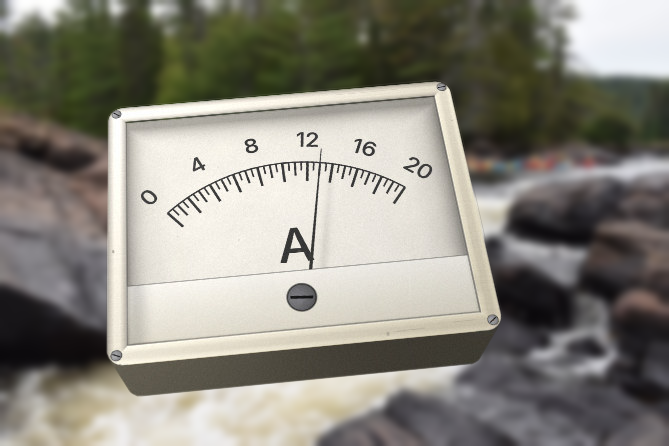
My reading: A 13
